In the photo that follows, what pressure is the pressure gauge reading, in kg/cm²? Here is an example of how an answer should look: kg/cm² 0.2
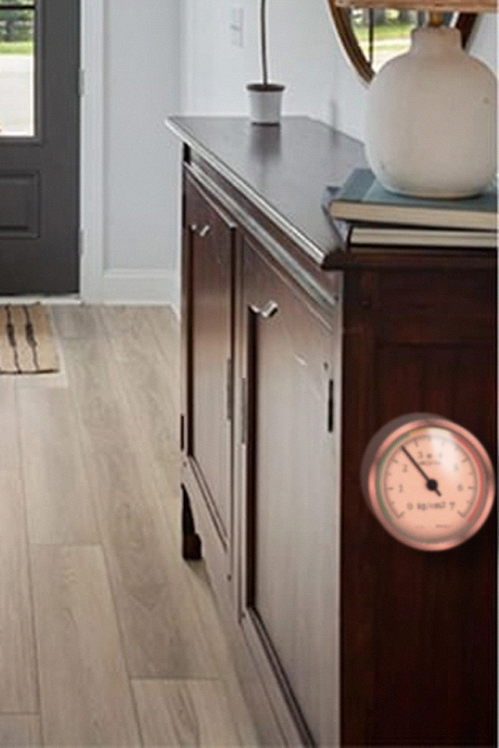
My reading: kg/cm² 2.5
